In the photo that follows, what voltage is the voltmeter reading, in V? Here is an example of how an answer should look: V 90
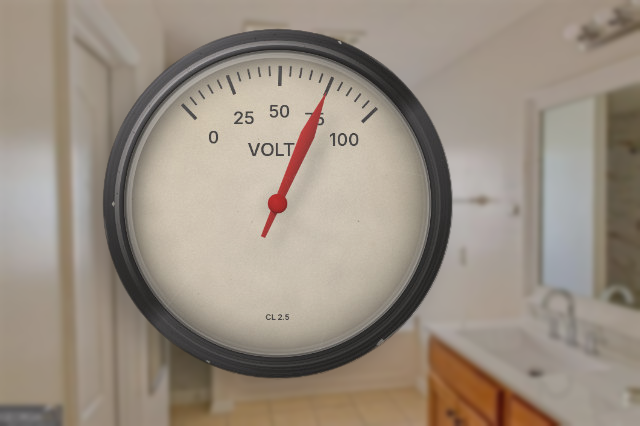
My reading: V 75
